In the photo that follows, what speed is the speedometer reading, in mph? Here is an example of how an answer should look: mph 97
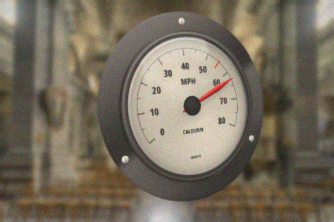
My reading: mph 62.5
